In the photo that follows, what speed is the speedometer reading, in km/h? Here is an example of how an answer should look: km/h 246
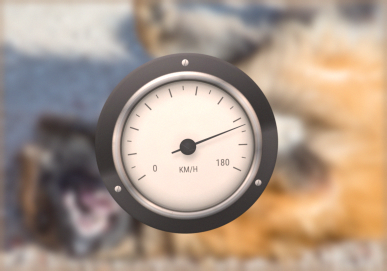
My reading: km/h 145
